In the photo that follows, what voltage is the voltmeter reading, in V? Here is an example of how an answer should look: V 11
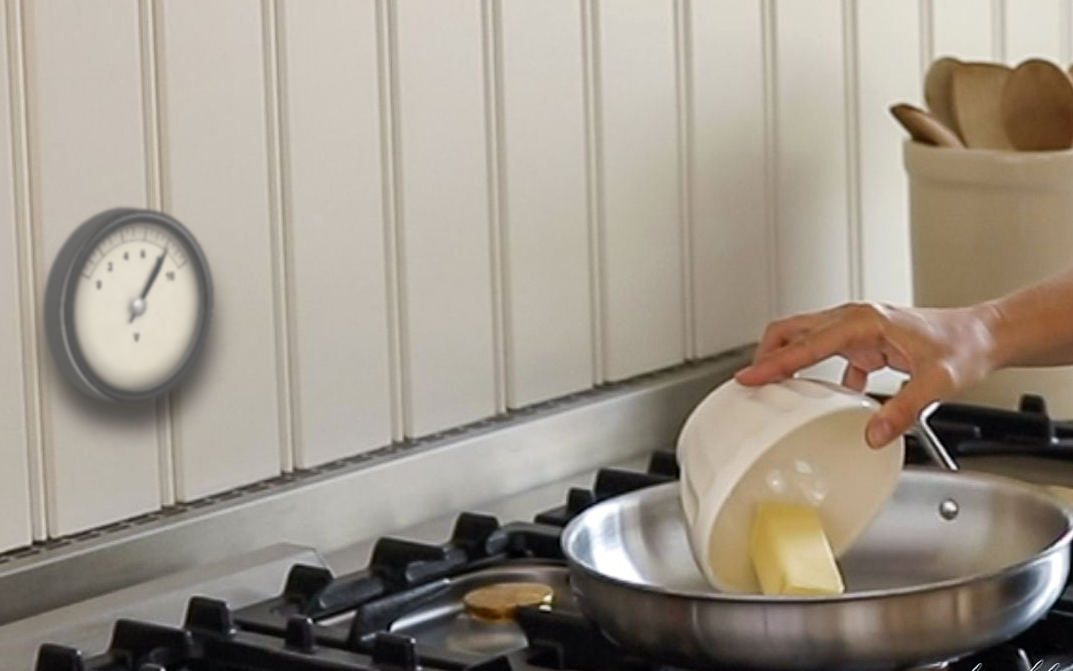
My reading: V 8
